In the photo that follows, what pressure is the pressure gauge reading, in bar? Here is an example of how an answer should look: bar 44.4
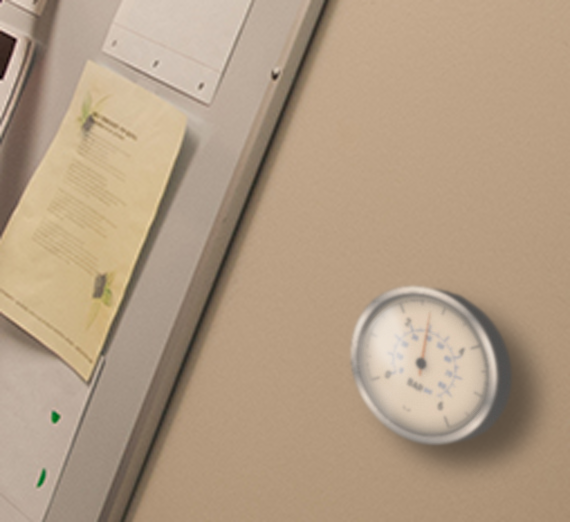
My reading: bar 2.75
